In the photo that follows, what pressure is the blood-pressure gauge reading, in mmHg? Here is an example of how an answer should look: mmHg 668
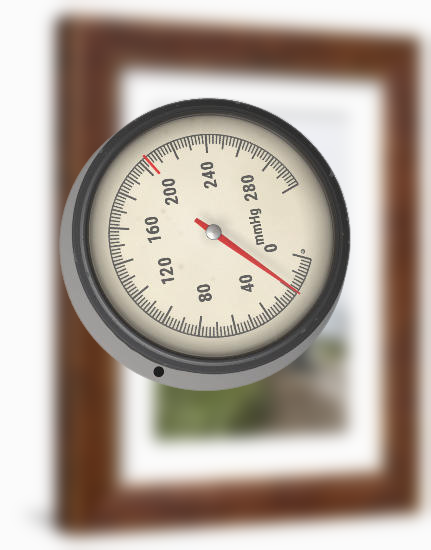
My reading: mmHg 20
